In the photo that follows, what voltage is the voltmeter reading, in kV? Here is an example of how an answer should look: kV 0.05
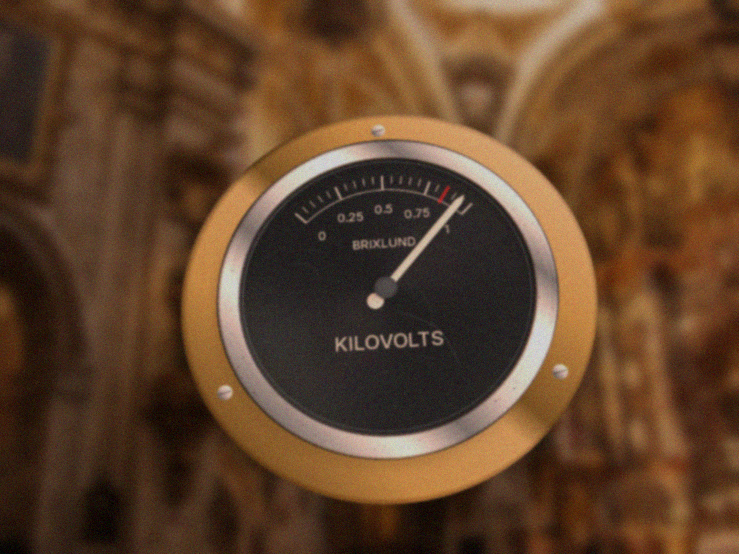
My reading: kV 0.95
